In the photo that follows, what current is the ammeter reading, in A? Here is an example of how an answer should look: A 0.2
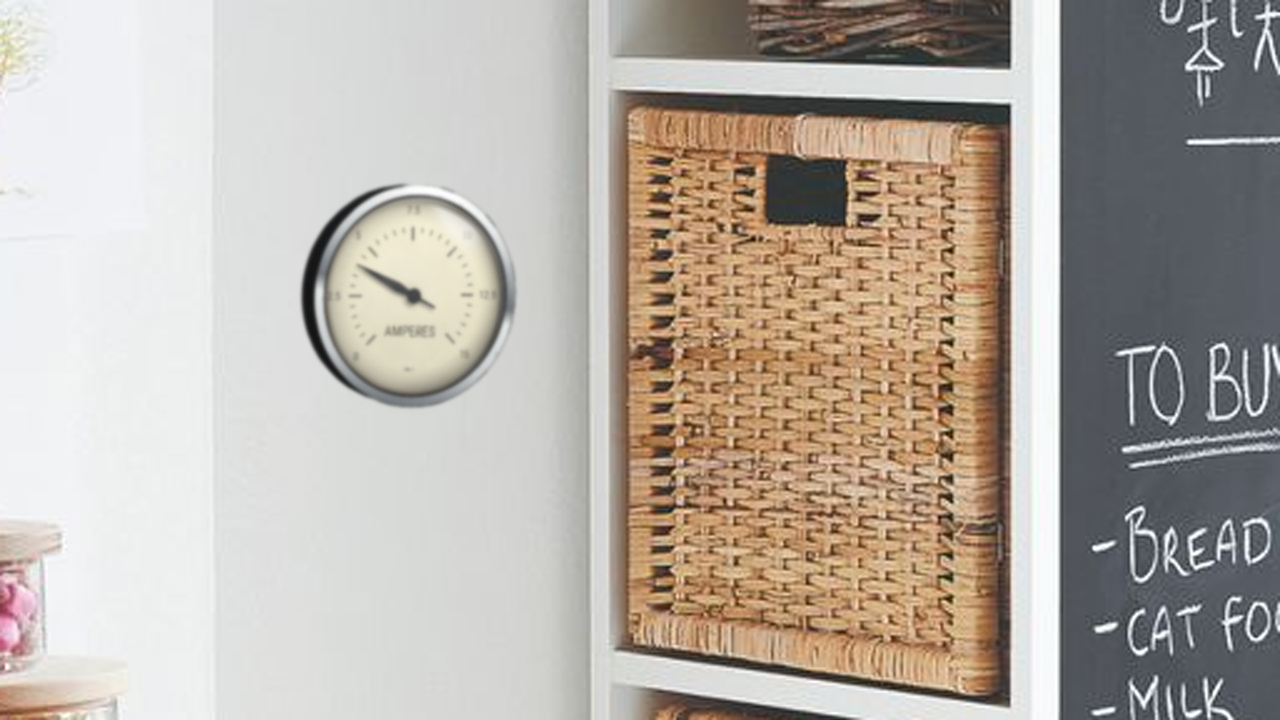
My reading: A 4
